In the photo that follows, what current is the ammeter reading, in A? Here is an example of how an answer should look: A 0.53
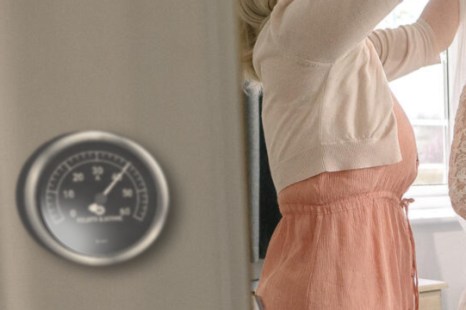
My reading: A 40
